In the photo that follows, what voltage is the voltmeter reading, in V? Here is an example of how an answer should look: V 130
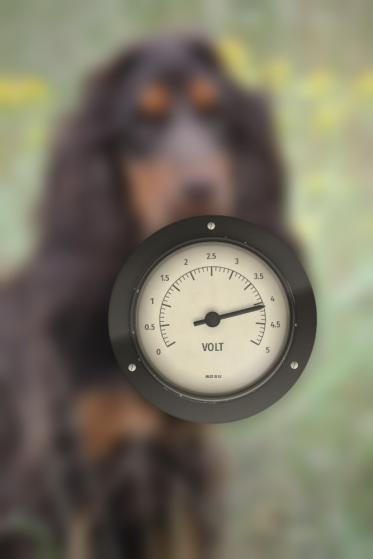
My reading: V 4.1
